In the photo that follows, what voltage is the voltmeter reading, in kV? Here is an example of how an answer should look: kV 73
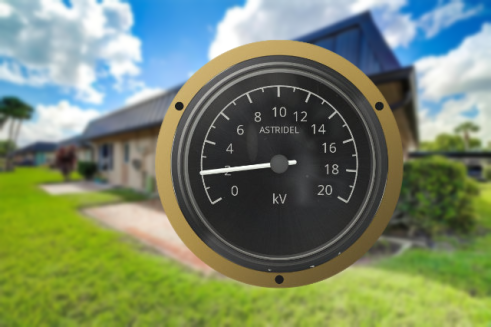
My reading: kV 2
